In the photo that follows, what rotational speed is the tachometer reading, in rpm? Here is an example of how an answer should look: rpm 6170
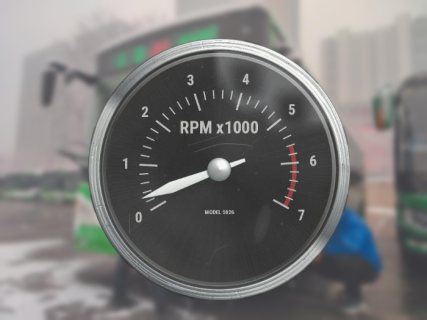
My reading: rpm 300
